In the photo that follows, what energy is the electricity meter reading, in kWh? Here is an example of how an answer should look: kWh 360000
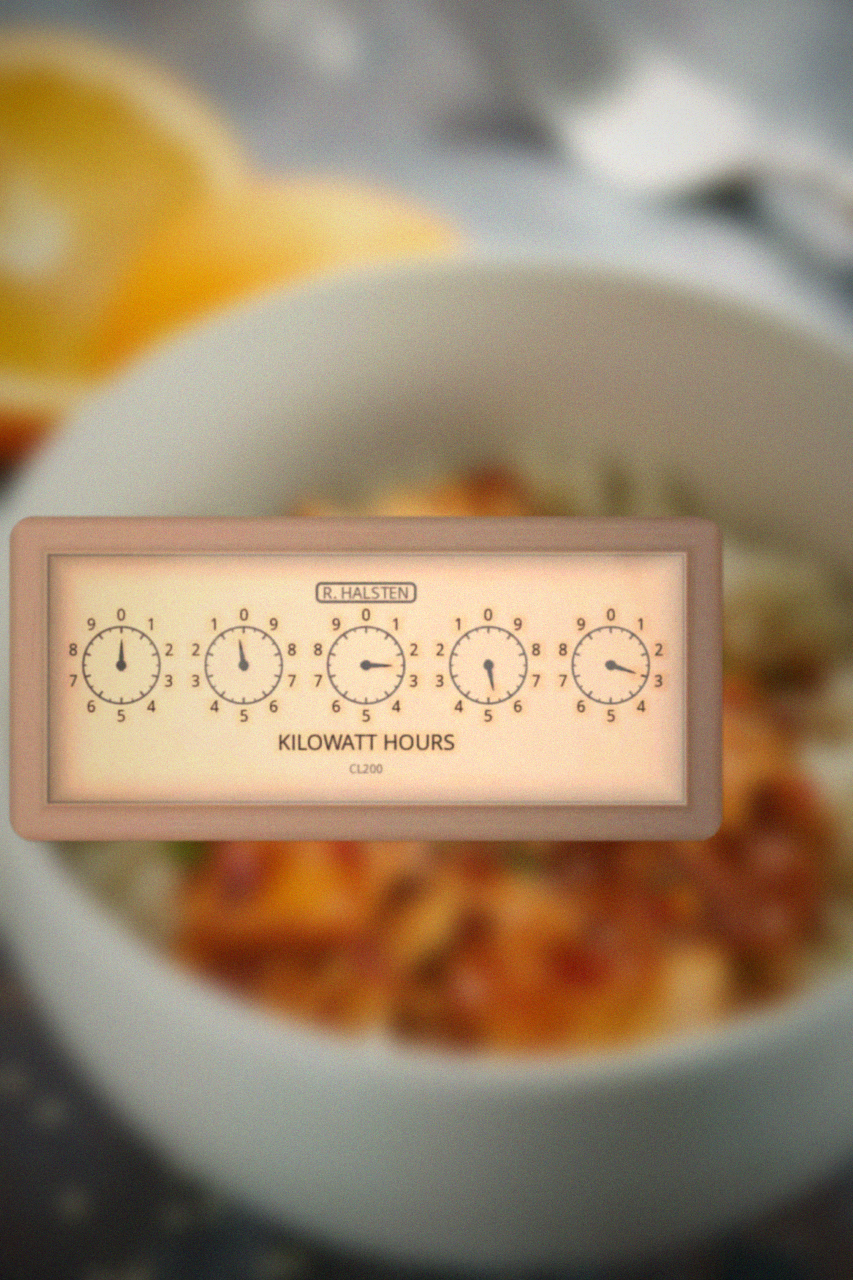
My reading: kWh 253
